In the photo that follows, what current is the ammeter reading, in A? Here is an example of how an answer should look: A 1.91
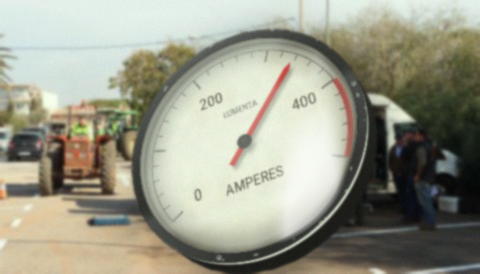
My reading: A 340
